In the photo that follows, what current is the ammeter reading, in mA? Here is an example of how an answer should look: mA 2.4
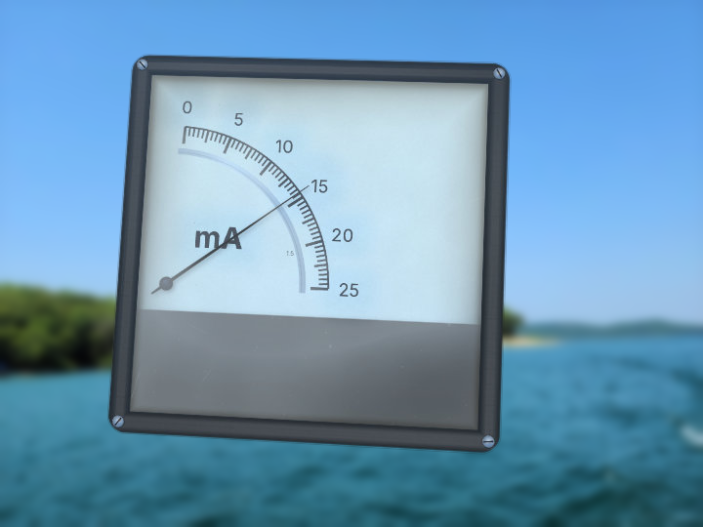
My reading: mA 14.5
